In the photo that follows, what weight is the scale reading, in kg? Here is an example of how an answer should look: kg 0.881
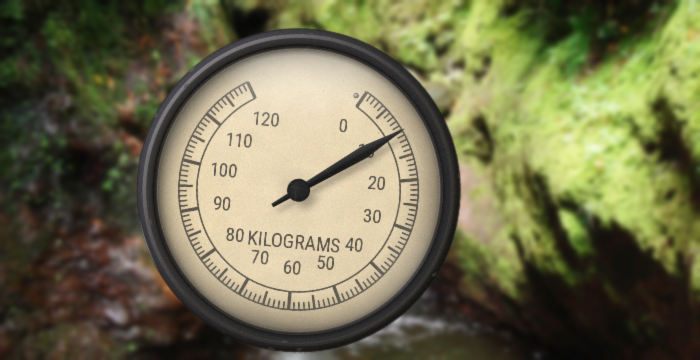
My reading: kg 10
